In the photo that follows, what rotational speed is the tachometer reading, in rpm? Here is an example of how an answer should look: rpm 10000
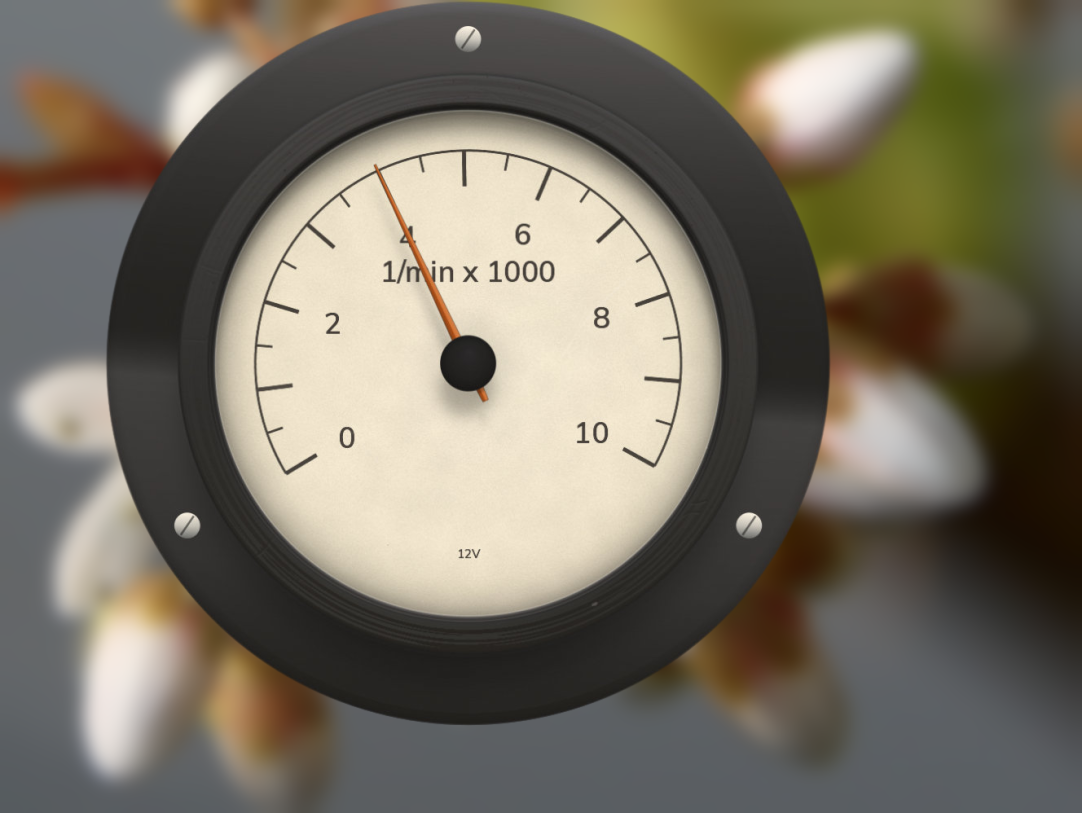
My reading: rpm 4000
